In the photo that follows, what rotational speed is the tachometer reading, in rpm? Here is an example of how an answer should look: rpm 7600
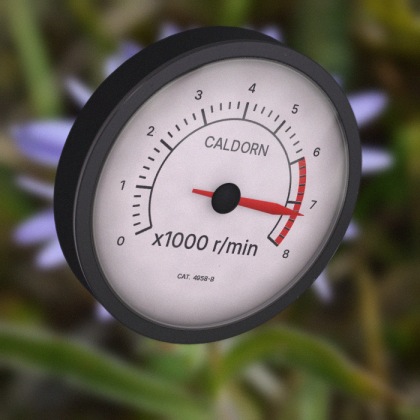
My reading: rpm 7200
